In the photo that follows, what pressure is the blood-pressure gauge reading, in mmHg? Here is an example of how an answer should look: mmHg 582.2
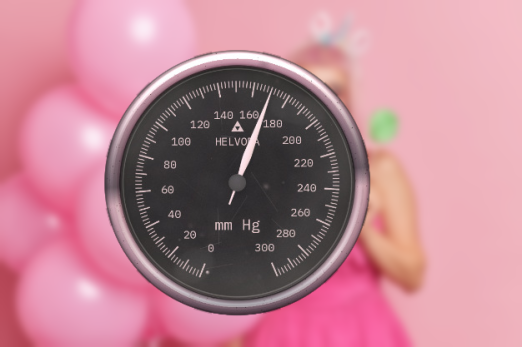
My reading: mmHg 170
